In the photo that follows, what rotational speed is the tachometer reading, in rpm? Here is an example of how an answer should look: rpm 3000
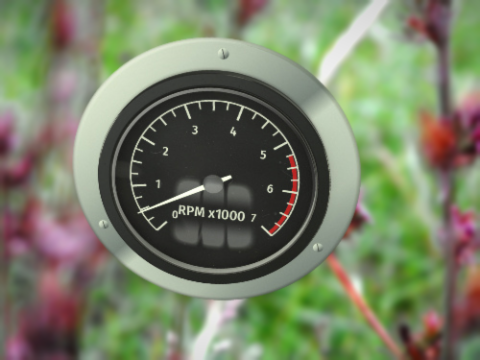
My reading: rpm 500
